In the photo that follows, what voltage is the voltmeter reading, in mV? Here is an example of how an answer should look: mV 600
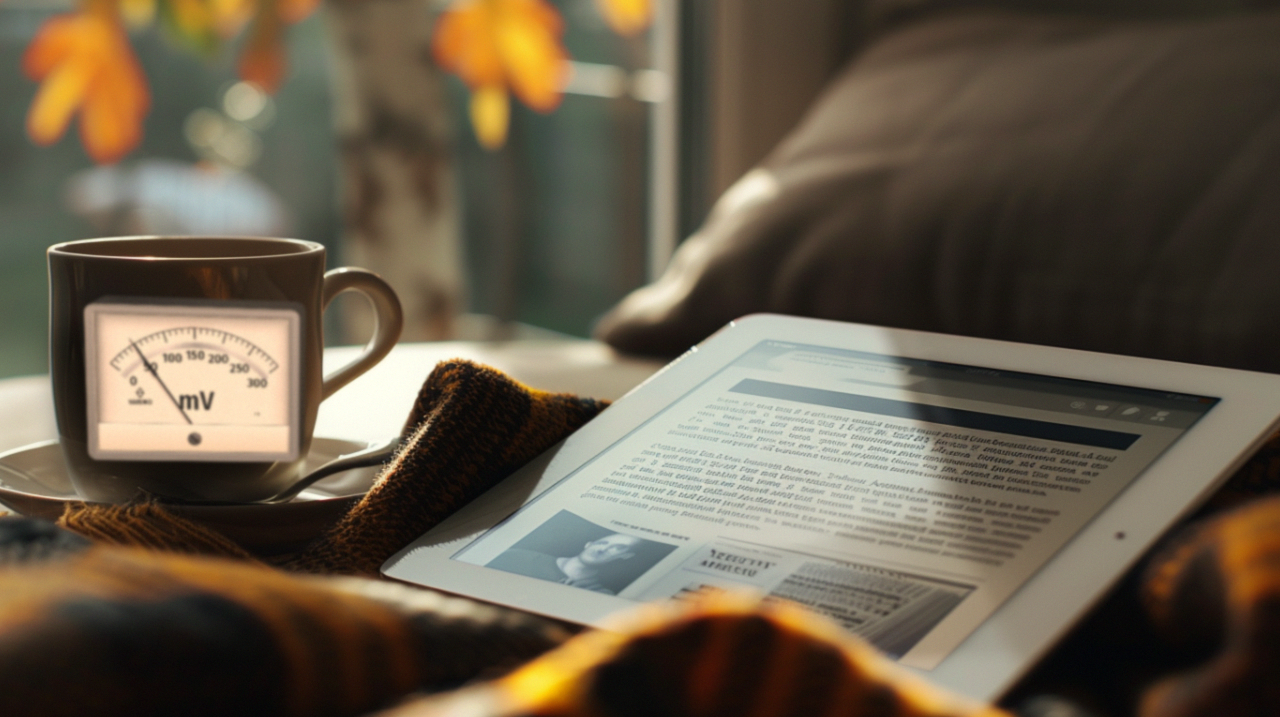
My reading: mV 50
